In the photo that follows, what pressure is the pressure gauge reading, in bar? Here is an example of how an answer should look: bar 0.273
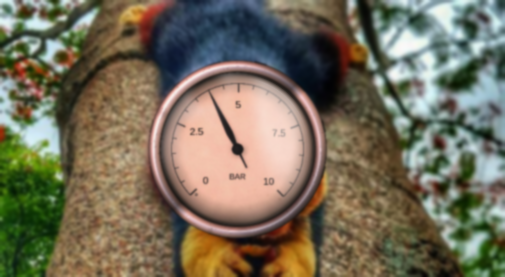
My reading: bar 4
